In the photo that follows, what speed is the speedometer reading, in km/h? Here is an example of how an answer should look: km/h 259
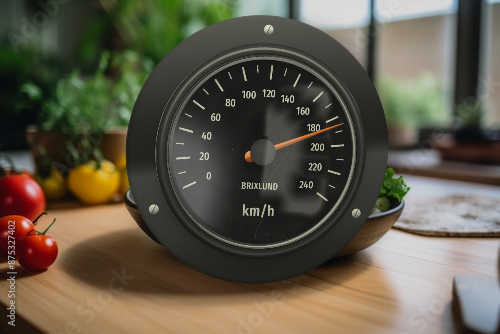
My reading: km/h 185
